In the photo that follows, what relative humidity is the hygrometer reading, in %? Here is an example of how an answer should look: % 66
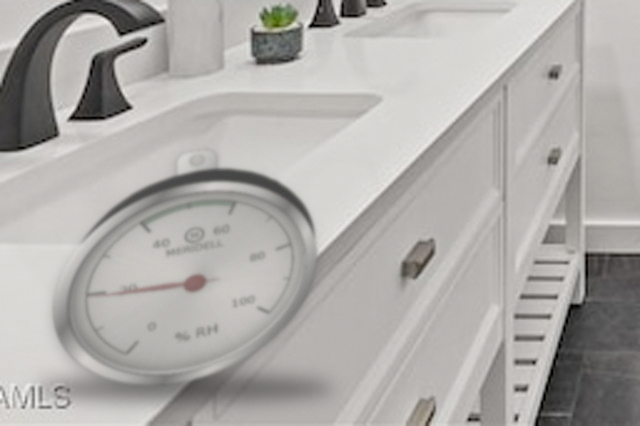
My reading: % 20
